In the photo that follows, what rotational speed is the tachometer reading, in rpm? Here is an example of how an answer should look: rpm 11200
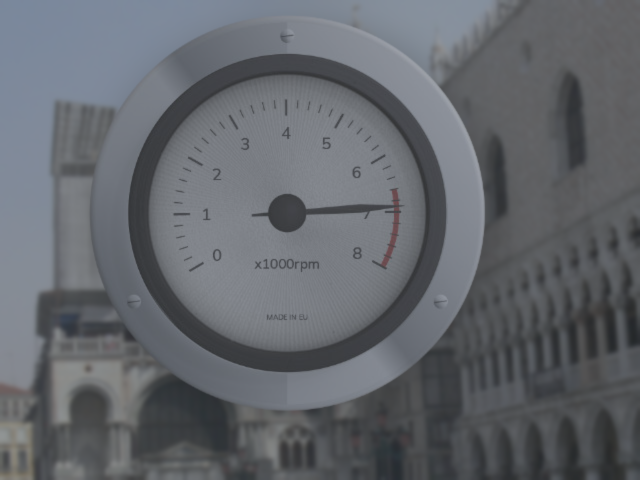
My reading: rpm 6900
